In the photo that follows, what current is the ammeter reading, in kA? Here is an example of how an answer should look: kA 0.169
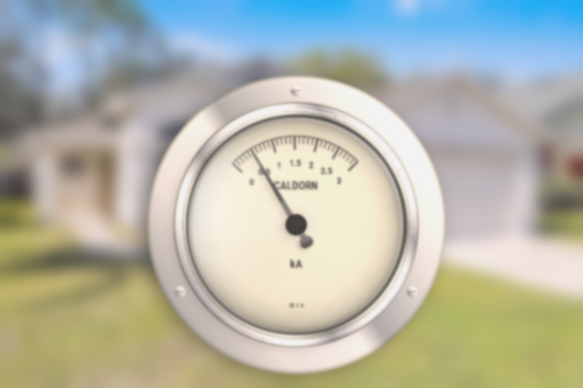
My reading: kA 0.5
